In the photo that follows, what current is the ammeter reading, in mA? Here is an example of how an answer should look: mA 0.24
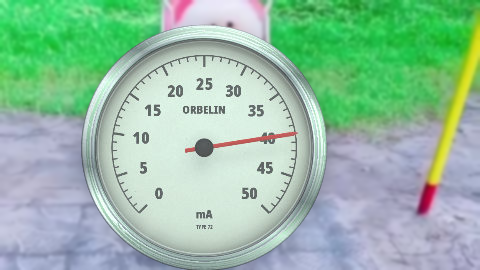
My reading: mA 40
